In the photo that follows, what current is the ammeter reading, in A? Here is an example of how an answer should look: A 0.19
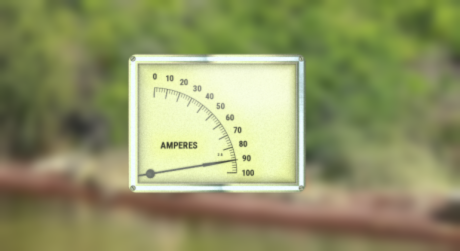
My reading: A 90
